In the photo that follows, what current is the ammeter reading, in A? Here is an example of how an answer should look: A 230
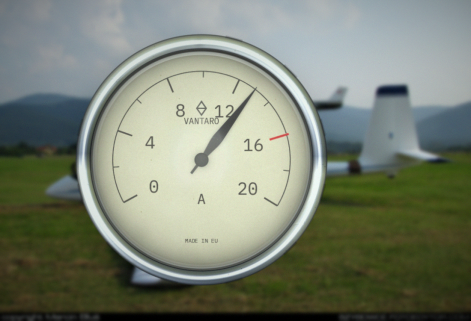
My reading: A 13
